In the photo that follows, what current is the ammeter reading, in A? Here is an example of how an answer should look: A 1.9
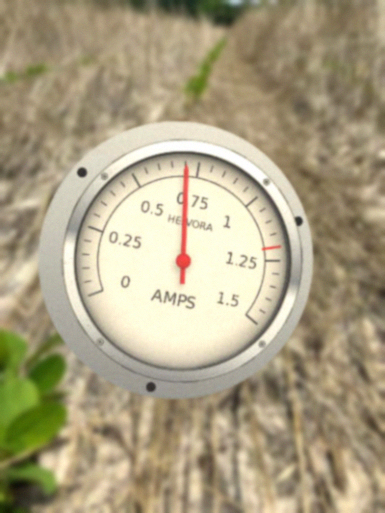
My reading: A 0.7
